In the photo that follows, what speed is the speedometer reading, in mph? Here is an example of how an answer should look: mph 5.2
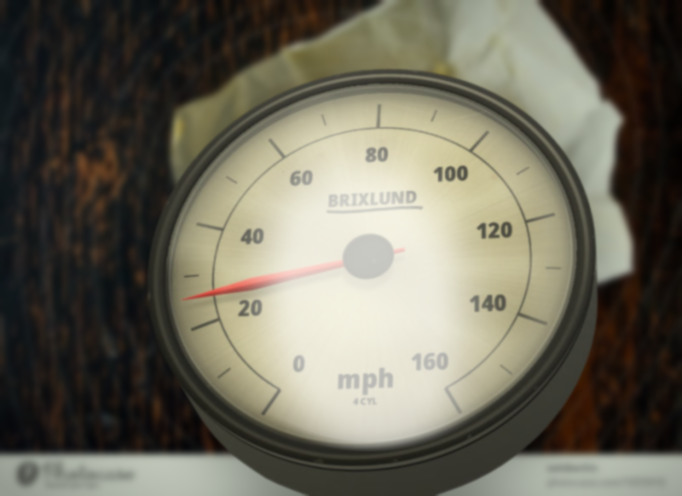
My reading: mph 25
